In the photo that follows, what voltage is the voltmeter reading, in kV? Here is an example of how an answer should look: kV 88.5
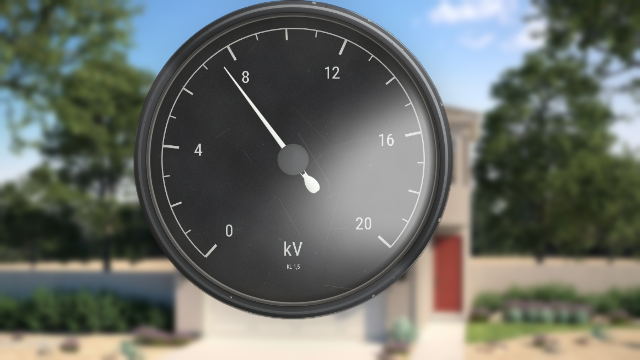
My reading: kV 7.5
